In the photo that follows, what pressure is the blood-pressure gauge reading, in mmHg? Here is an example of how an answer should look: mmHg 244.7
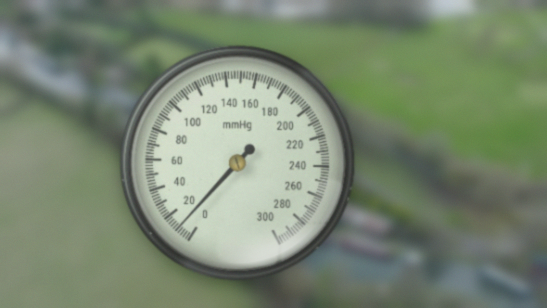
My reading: mmHg 10
